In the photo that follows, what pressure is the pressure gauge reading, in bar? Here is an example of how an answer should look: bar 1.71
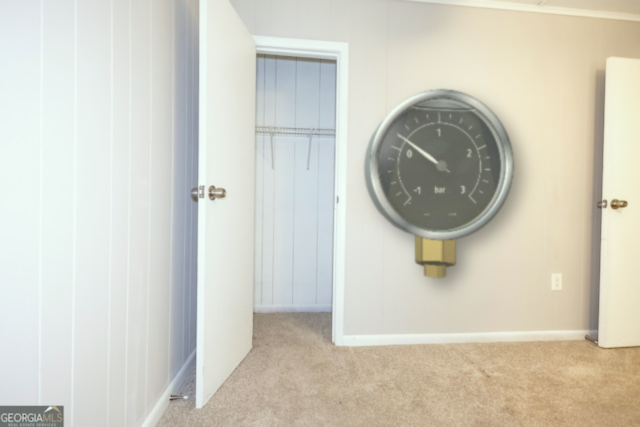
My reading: bar 0.2
